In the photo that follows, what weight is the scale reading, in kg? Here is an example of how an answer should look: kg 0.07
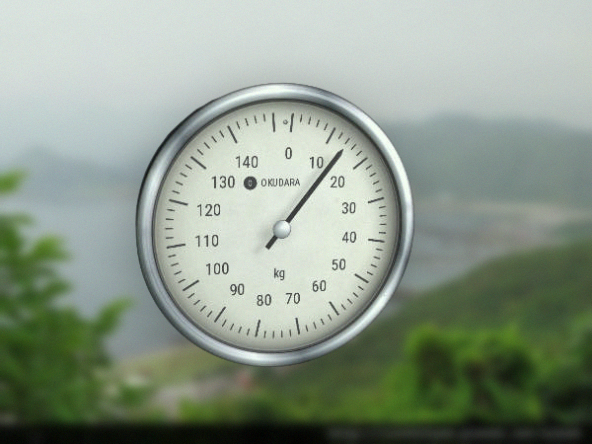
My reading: kg 14
